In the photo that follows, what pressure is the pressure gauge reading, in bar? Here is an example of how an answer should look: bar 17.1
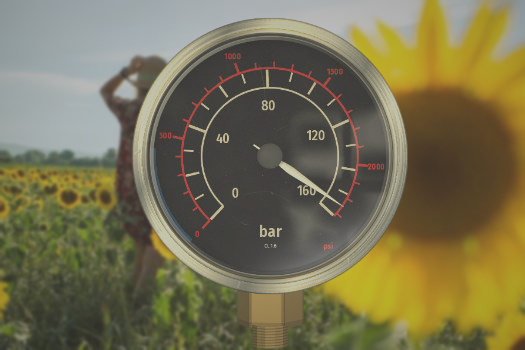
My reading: bar 155
